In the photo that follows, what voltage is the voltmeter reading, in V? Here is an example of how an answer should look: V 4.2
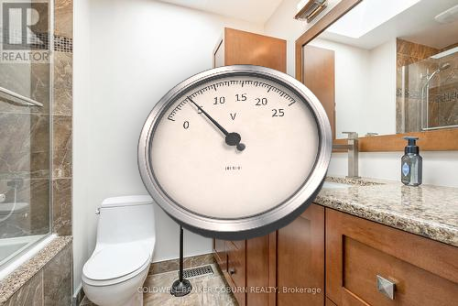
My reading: V 5
